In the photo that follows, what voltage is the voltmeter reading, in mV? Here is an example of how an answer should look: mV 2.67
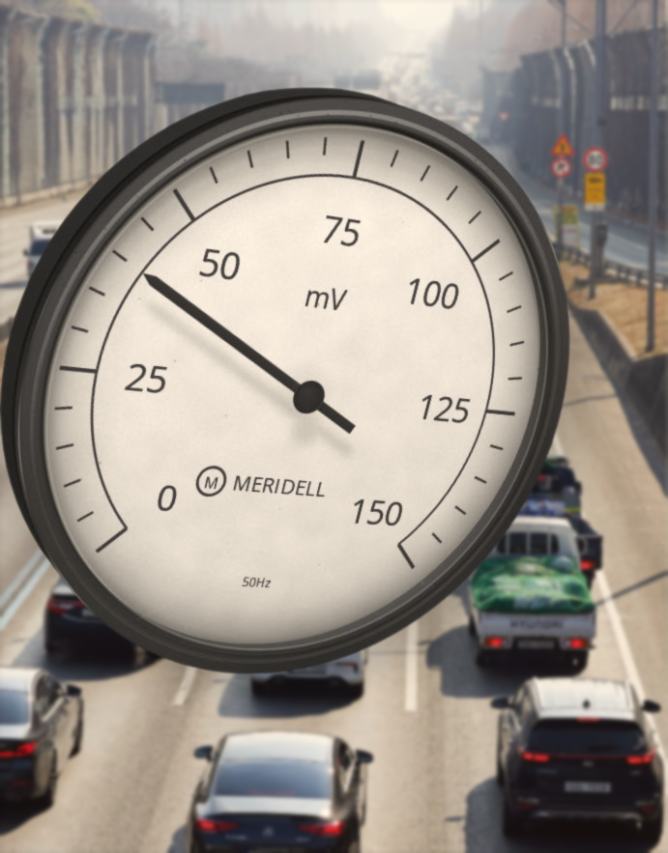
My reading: mV 40
